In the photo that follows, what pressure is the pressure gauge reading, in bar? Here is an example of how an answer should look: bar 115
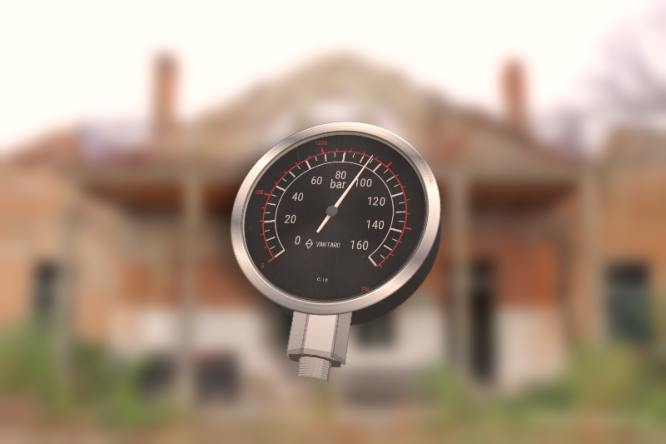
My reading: bar 95
